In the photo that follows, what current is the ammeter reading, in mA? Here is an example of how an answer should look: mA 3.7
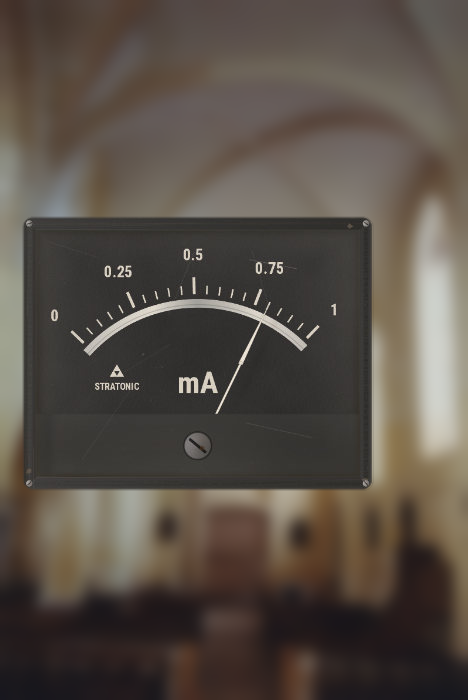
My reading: mA 0.8
